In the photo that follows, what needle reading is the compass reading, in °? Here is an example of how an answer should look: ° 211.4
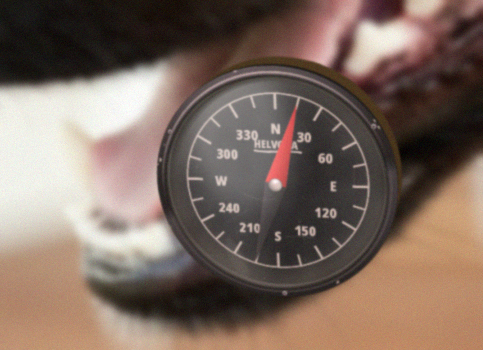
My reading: ° 15
